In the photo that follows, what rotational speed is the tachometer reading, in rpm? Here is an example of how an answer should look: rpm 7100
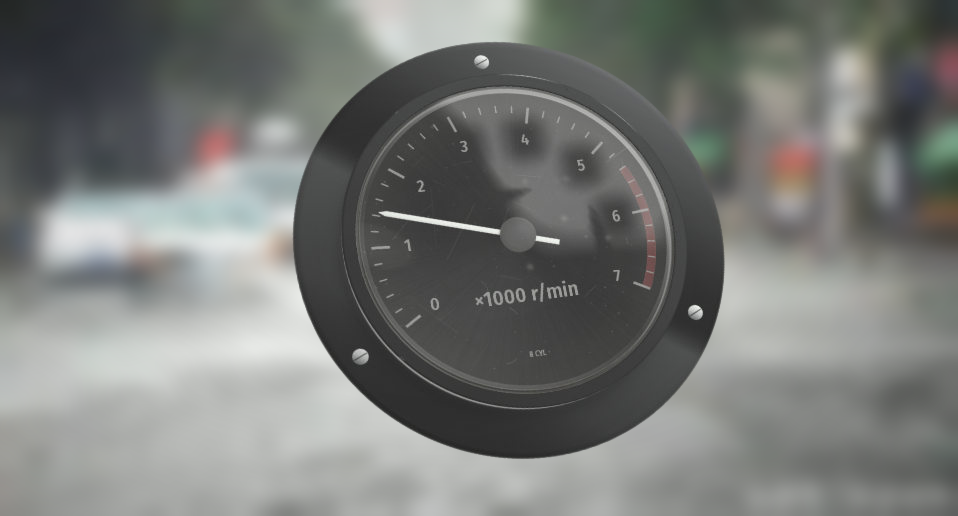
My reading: rpm 1400
